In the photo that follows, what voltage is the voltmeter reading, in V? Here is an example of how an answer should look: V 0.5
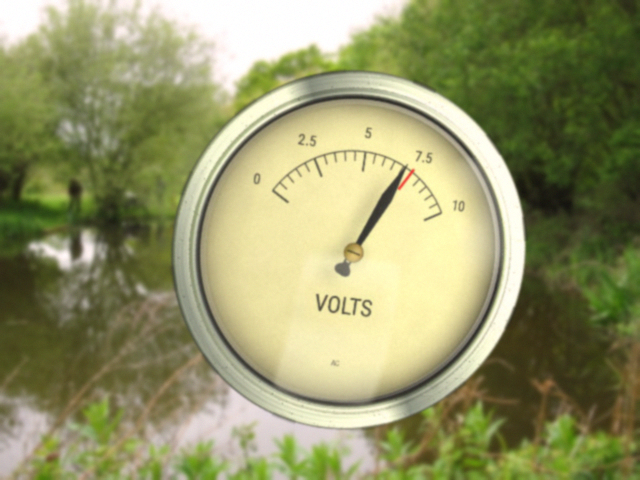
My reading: V 7
